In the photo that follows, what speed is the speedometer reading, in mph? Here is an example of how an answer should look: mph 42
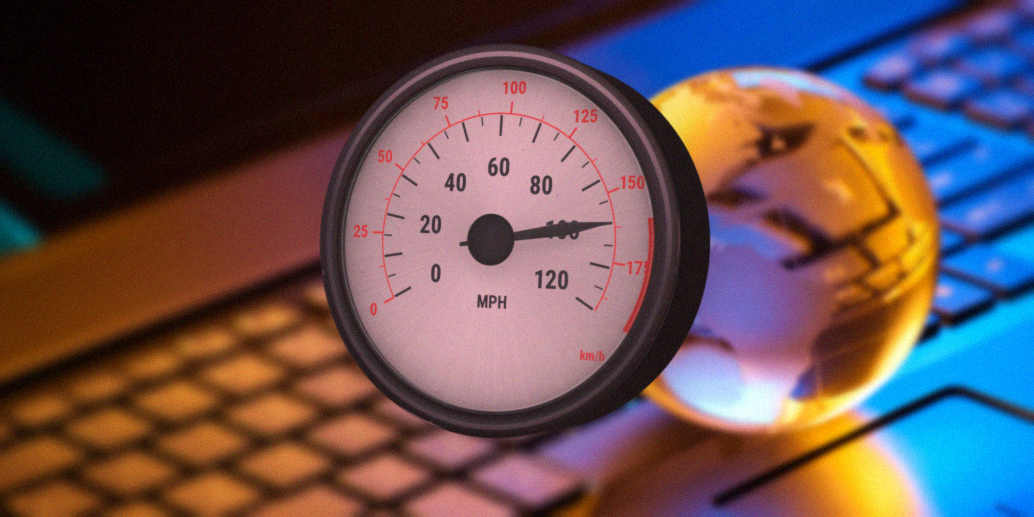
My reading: mph 100
